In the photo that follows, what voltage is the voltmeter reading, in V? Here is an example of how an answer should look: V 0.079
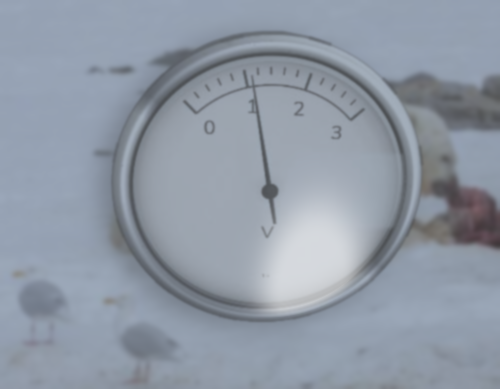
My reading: V 1.1
